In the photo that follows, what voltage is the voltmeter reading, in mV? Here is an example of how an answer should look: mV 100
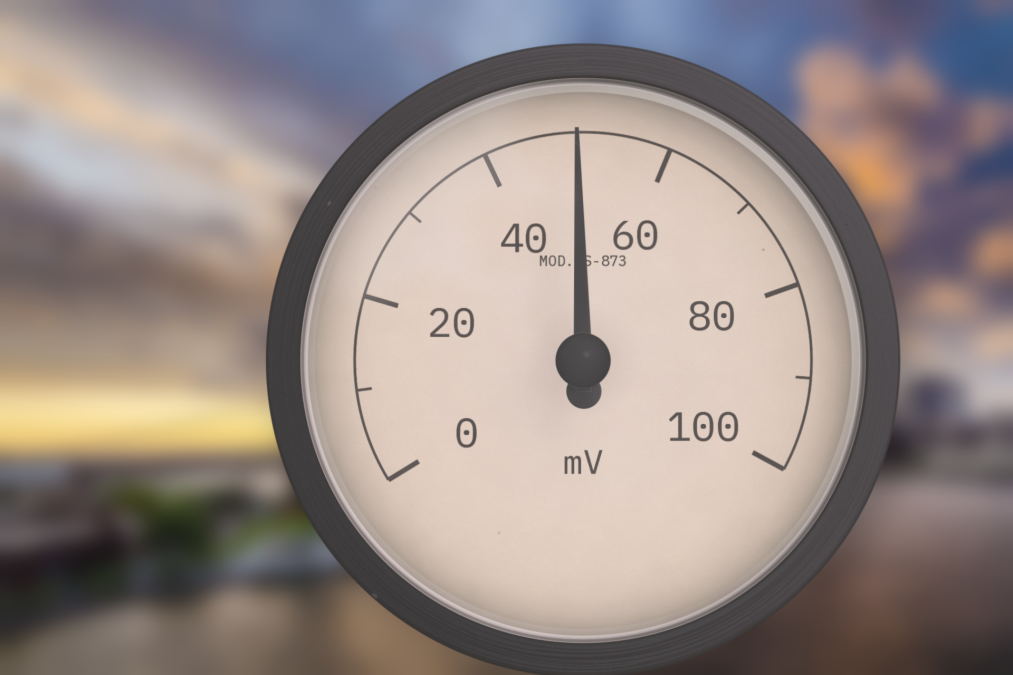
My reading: mV 50
